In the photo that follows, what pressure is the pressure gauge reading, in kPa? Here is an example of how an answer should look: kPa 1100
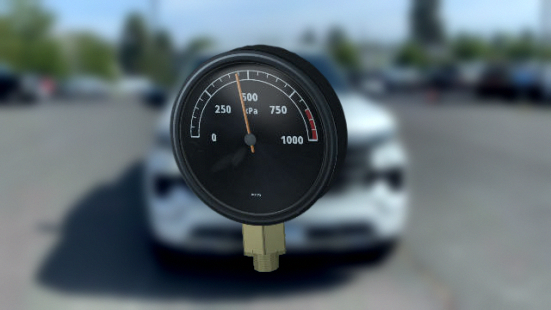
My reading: kPa 450
